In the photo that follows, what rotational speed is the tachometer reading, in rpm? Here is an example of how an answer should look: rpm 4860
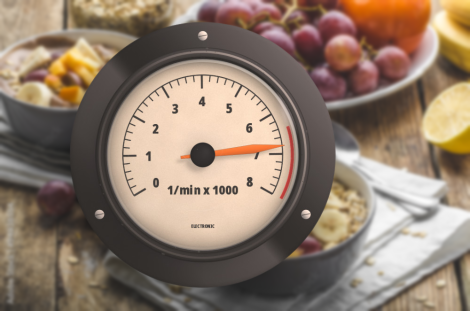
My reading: rpm 6800
